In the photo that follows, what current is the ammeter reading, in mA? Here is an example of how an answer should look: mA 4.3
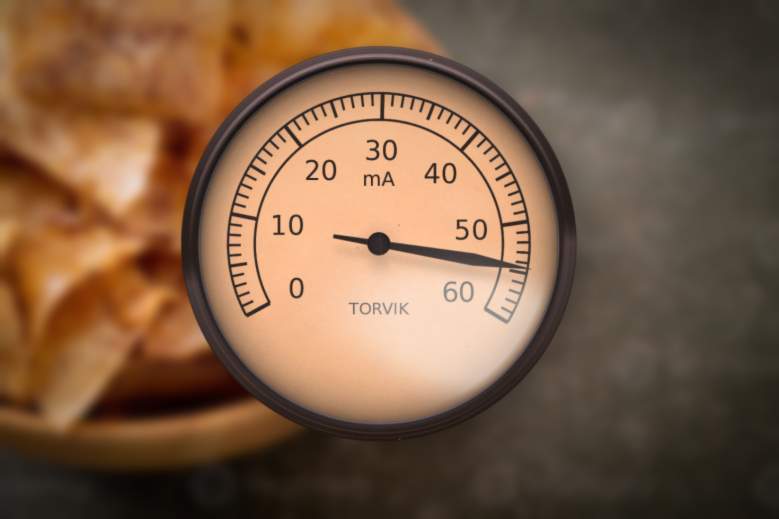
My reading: mA 54.5
